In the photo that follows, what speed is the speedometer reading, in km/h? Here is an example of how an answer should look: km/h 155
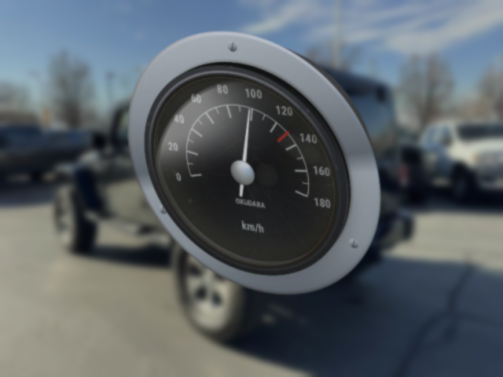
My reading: km/h 100
